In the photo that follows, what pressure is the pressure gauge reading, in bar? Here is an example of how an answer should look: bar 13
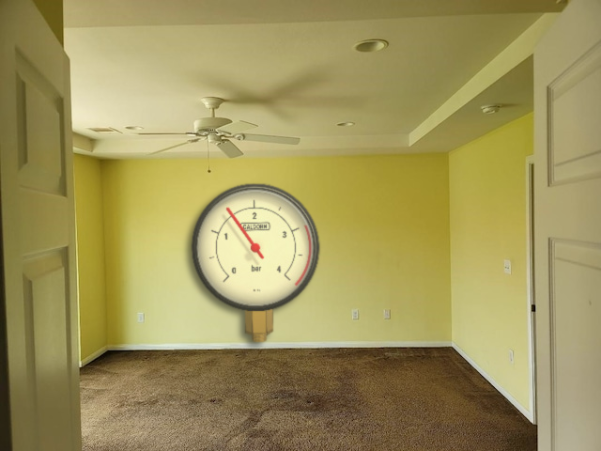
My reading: bar 1.5
